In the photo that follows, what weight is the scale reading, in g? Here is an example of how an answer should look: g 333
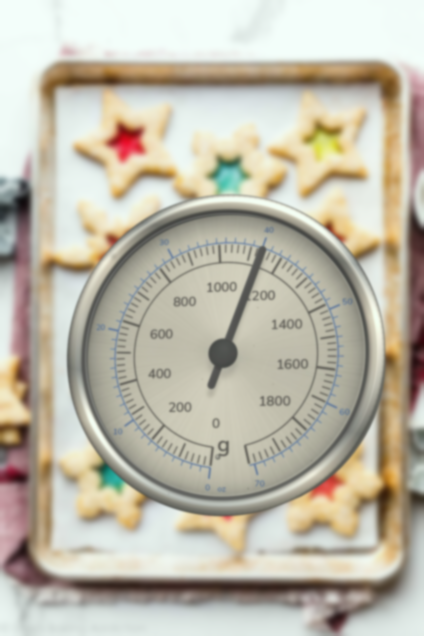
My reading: g 1140
